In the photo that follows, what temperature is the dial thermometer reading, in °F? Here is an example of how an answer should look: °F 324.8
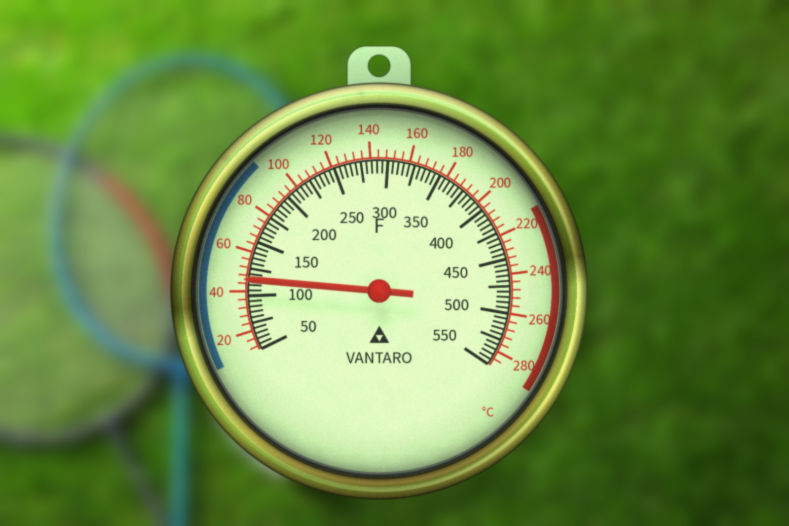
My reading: °F 115
